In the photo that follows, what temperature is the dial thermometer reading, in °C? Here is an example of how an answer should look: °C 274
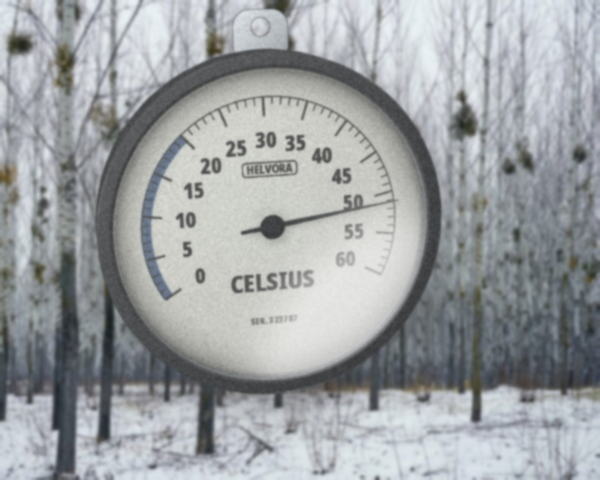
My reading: °C 51
